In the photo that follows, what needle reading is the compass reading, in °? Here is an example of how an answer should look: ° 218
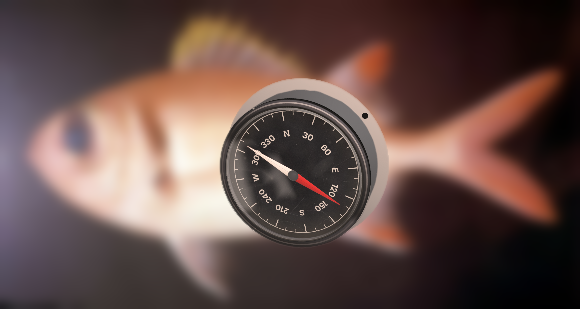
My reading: ° 130
